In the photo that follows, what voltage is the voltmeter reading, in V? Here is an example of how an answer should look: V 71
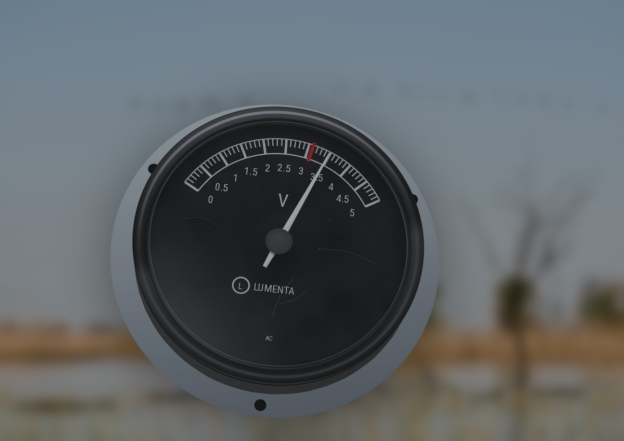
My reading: V 3.5
